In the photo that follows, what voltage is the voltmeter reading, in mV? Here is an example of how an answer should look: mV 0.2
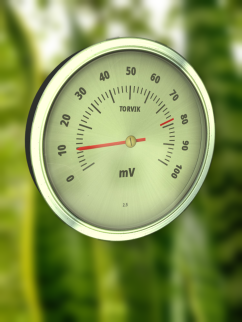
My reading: mV 10
